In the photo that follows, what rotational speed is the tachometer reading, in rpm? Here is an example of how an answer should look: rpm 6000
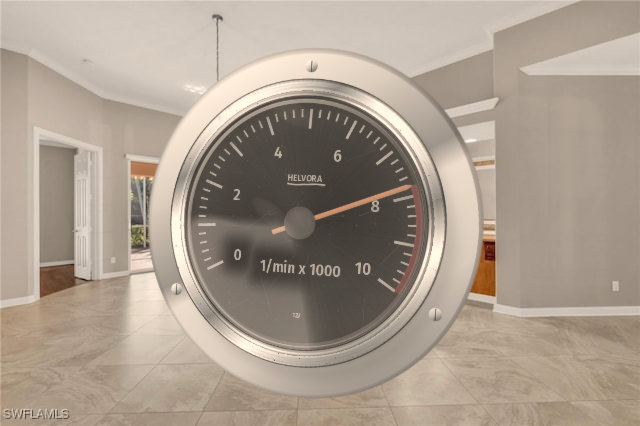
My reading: rpm 7800
